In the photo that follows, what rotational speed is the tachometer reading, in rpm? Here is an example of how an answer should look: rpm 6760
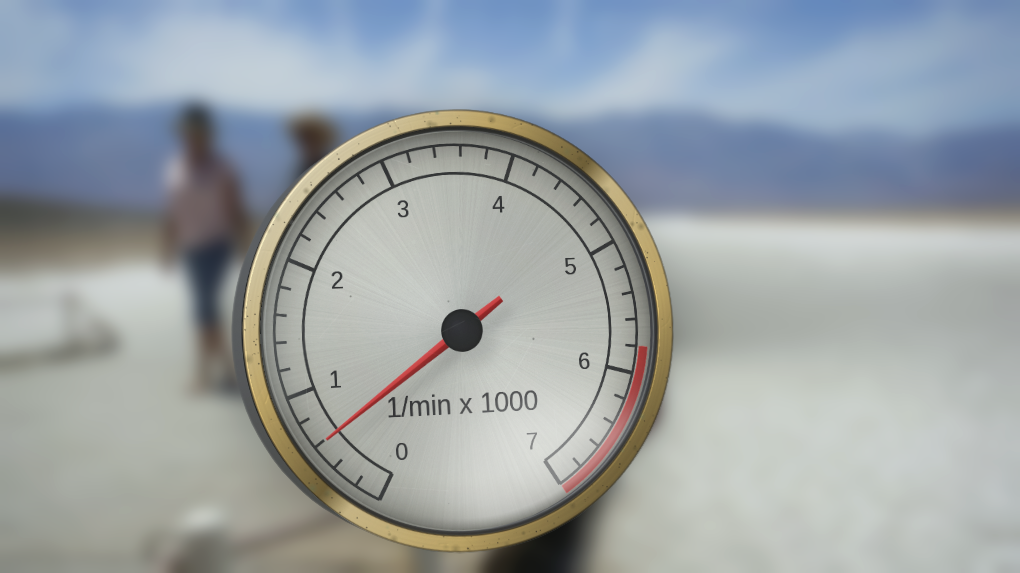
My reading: rpm 600
